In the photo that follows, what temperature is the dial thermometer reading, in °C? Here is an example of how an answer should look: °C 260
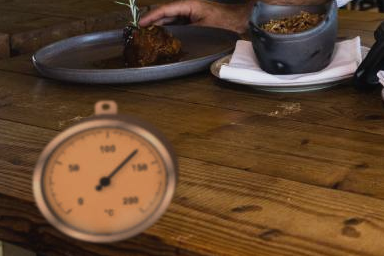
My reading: °C 130
